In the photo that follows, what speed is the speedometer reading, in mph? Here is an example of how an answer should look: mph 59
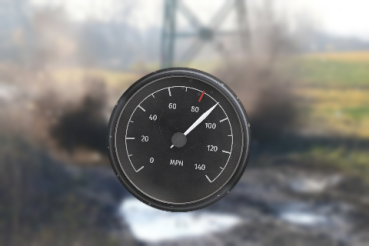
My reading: mph 90
